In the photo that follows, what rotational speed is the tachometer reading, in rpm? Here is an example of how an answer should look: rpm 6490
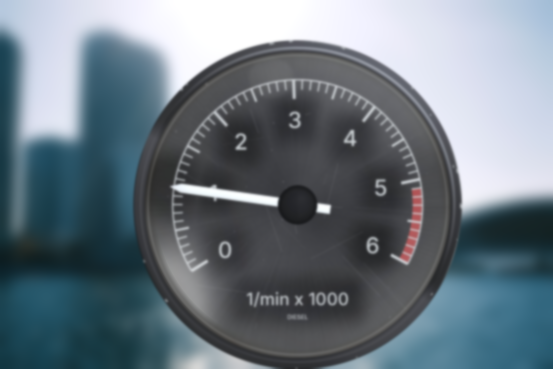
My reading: rpm 1000
